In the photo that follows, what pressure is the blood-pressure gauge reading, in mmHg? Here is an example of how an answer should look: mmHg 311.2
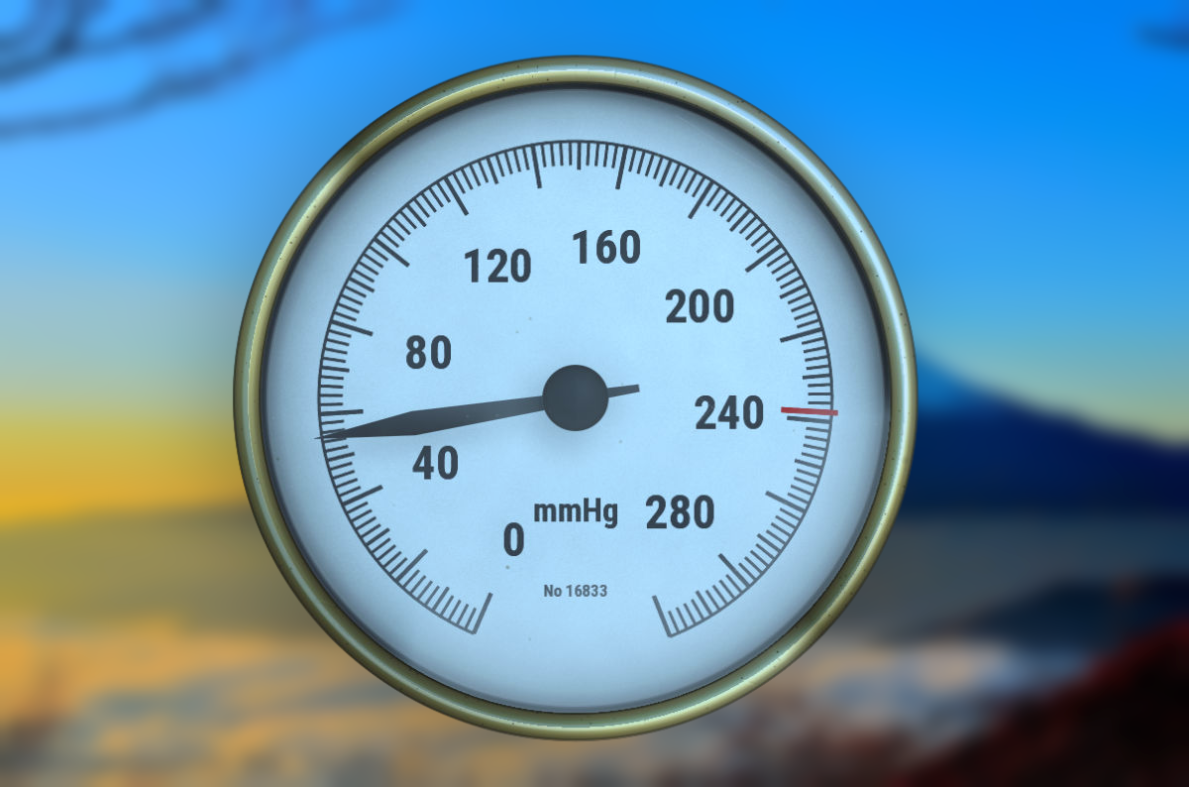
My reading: mmHg 55
